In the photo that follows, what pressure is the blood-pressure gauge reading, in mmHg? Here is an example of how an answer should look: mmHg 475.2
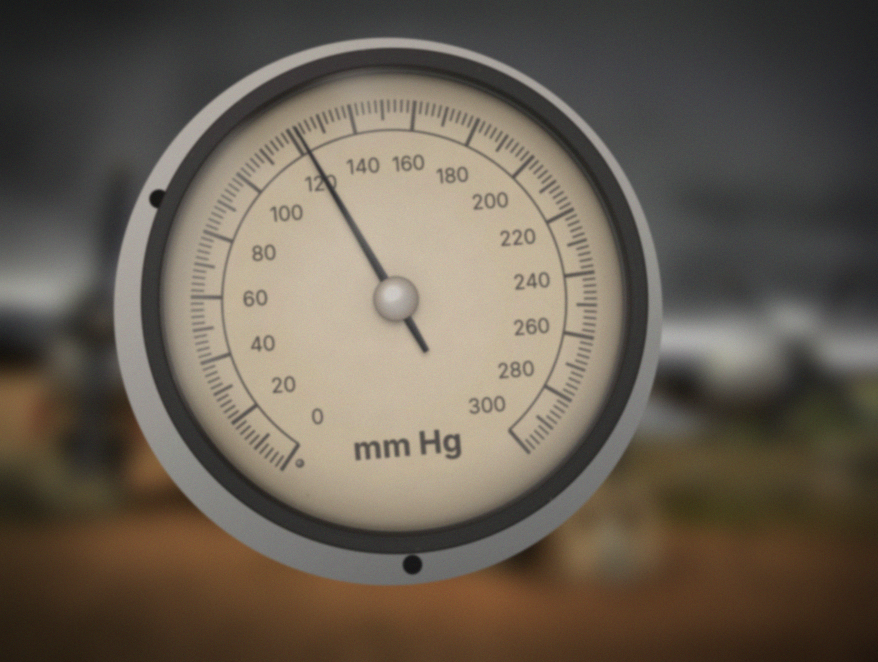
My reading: mmHg 122
